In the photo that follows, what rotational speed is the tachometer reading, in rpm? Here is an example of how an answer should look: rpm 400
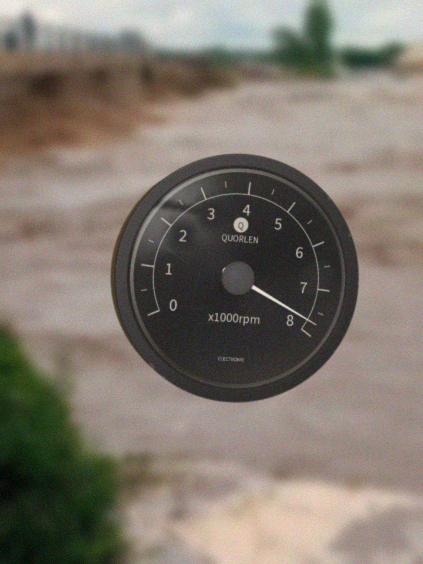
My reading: rpm 7750
